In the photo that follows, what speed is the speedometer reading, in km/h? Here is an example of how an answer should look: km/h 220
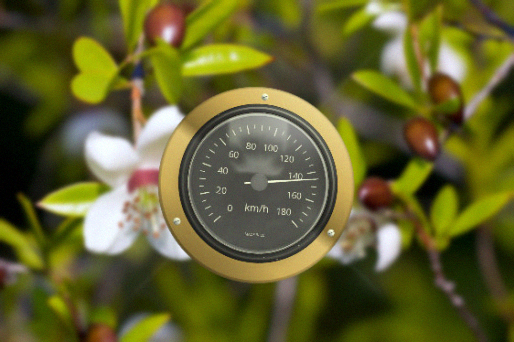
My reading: km/h 145
